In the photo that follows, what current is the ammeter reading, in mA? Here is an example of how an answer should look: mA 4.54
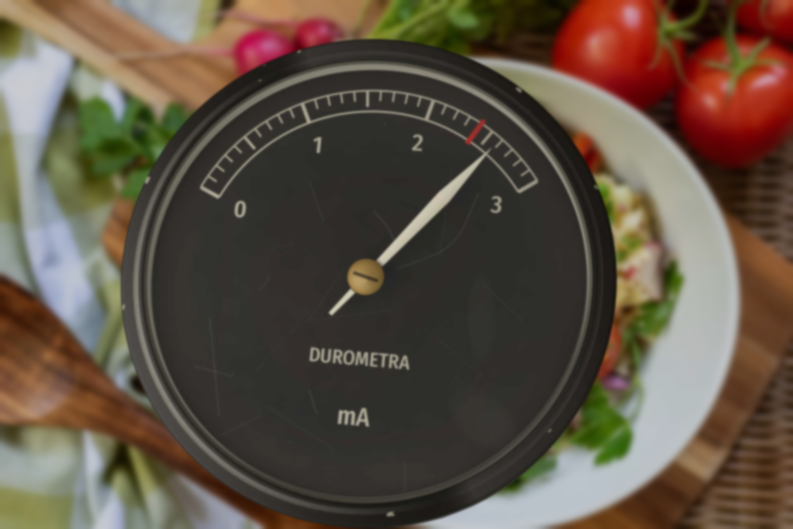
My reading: mA 2.6
